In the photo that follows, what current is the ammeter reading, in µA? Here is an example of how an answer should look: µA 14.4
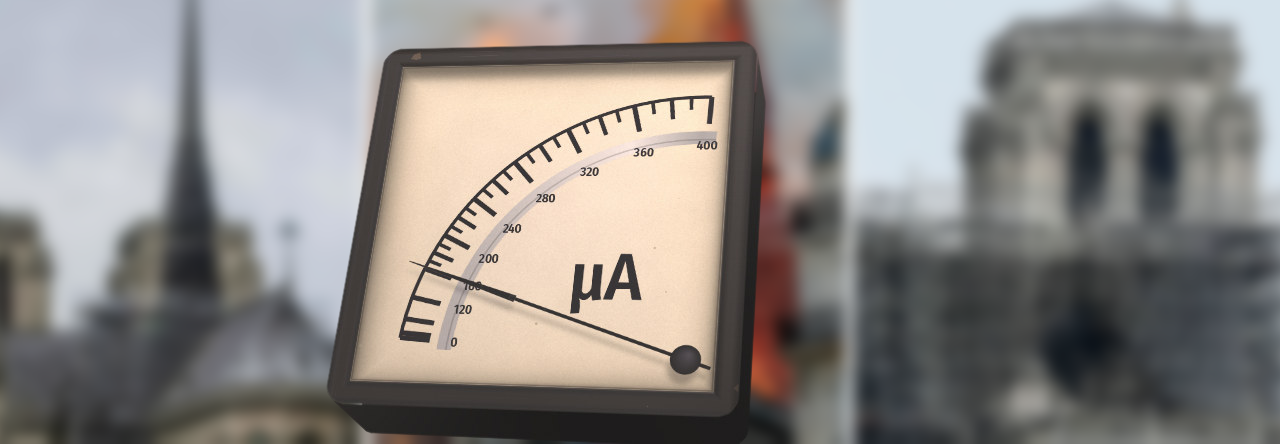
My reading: µA 160
